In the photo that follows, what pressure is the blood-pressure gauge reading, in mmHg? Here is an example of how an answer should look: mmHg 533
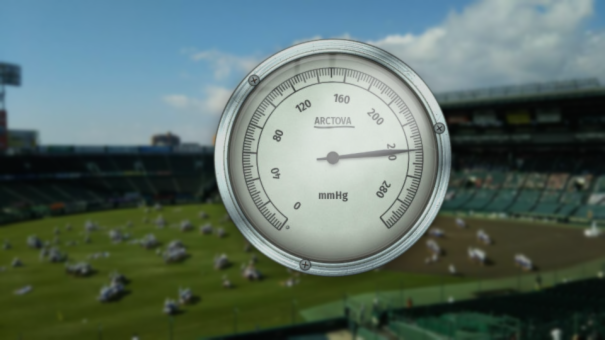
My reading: mmHg 240
